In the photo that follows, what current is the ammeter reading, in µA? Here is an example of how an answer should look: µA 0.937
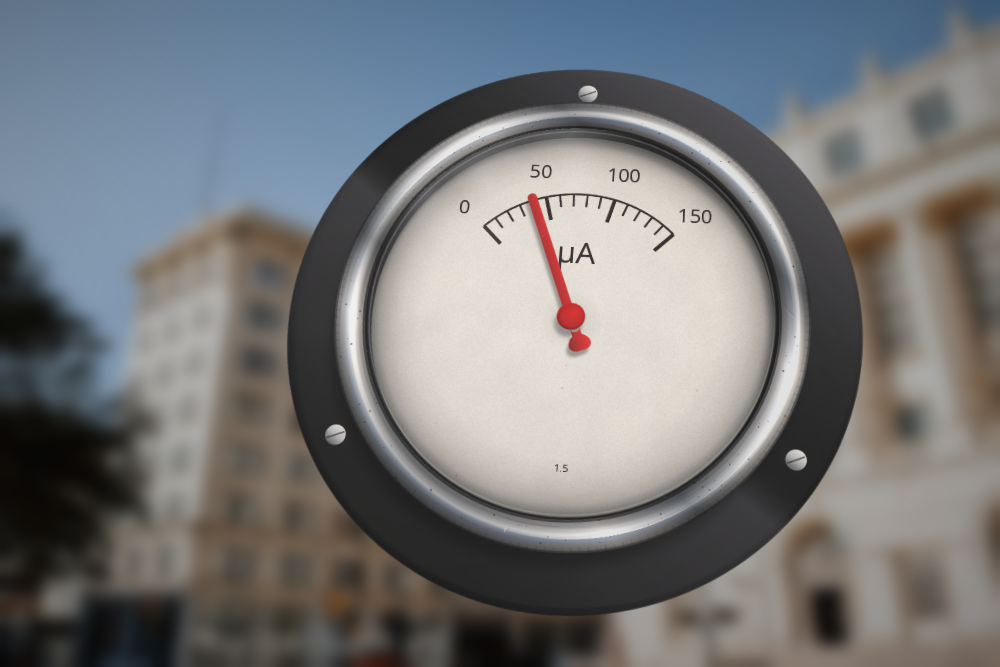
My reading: µA 40
